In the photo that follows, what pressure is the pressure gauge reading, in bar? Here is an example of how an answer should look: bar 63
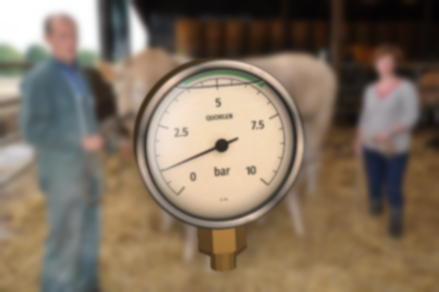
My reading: bar 1
